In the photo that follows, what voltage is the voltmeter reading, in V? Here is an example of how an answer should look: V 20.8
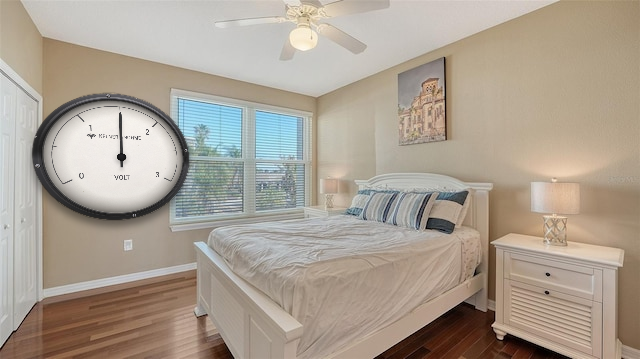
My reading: V 1.5
